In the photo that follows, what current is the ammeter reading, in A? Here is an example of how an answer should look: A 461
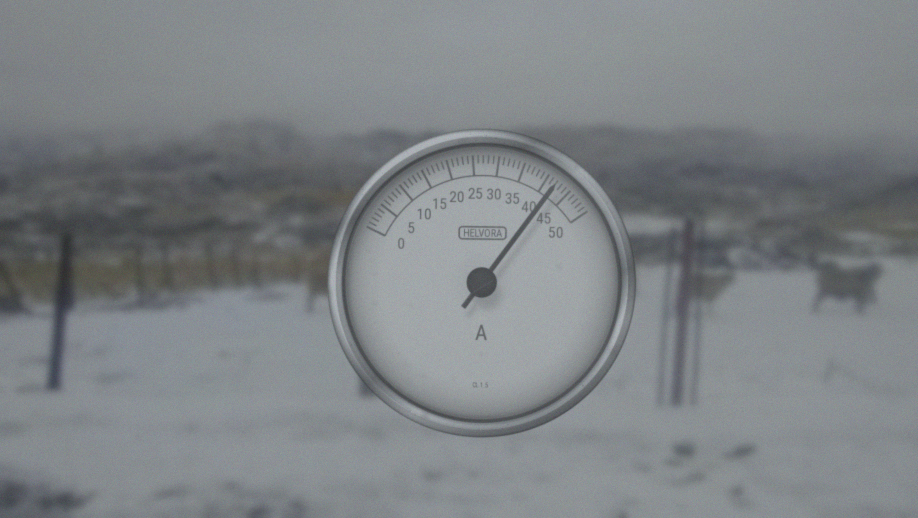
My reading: A 42
